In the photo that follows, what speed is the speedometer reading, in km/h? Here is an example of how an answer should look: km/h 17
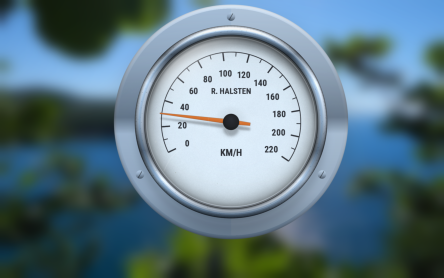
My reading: km/h 30
